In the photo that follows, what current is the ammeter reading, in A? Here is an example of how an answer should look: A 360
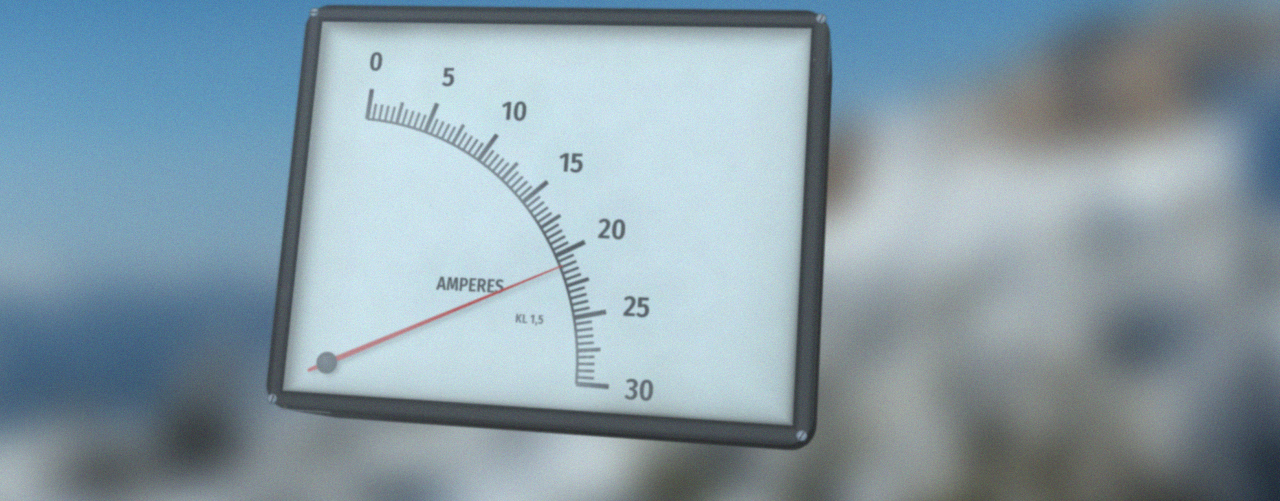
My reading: A 21
